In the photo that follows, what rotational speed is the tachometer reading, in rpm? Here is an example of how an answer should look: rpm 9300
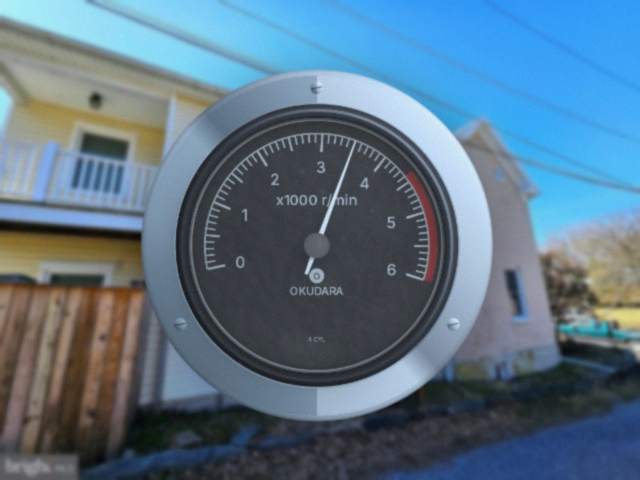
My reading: rpm 3500
